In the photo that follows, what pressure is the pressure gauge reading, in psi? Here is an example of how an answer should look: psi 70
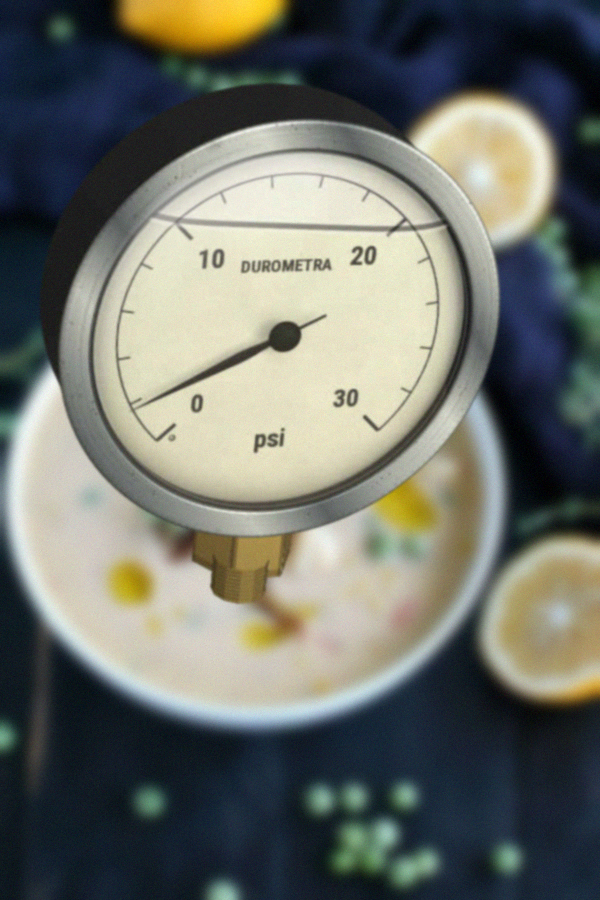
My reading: psi 2
